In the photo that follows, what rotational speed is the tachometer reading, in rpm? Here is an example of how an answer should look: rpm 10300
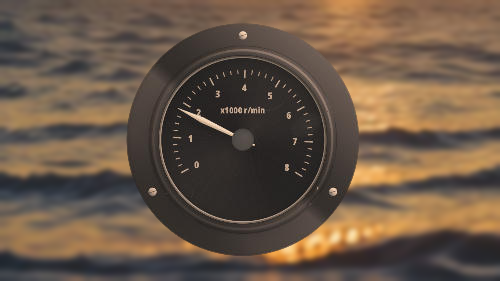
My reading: rpm 1800
